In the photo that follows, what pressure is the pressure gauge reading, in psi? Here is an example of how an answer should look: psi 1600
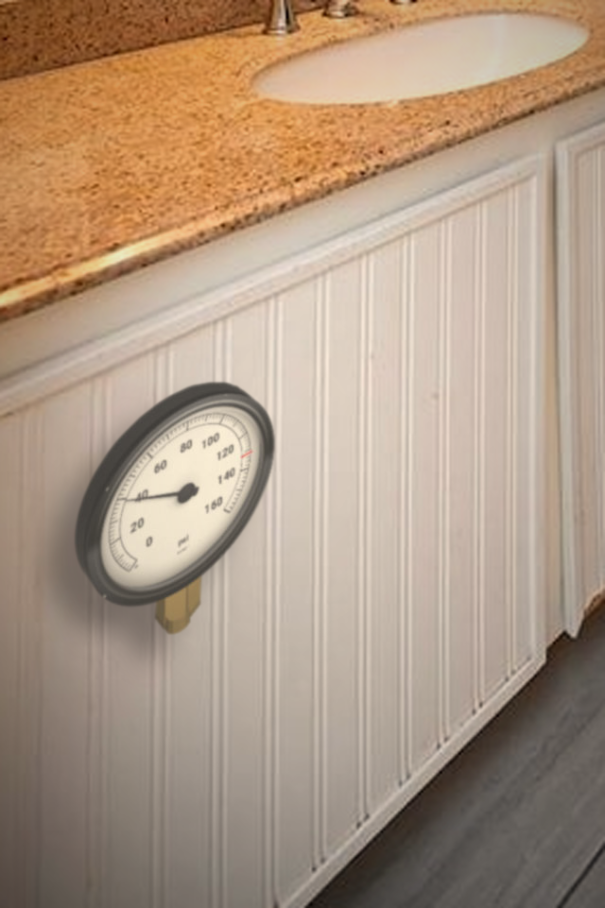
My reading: psi 40
